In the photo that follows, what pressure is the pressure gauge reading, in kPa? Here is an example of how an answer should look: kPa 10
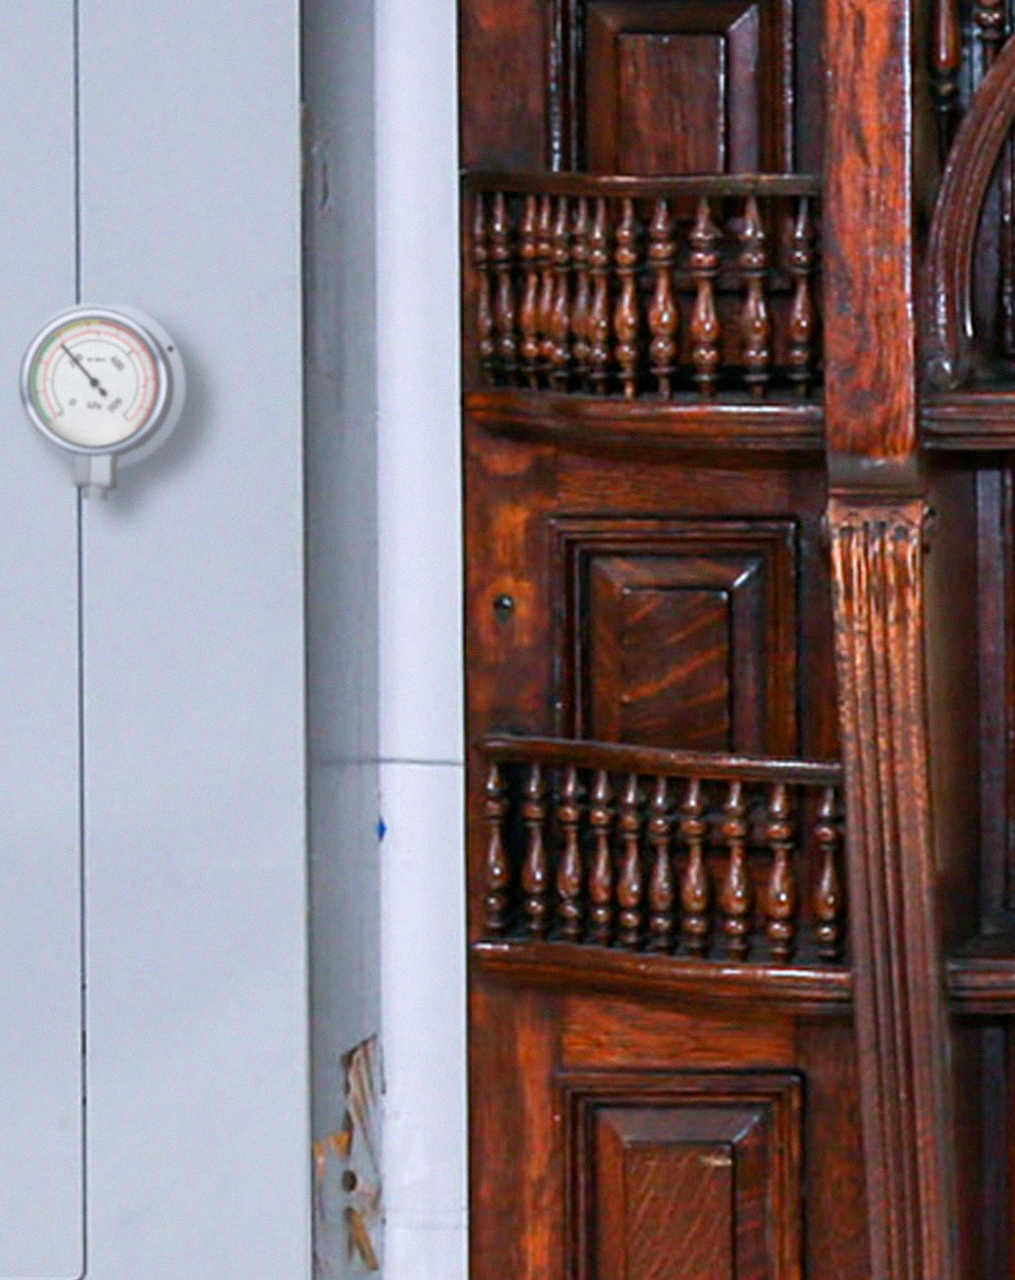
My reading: kPa 200
